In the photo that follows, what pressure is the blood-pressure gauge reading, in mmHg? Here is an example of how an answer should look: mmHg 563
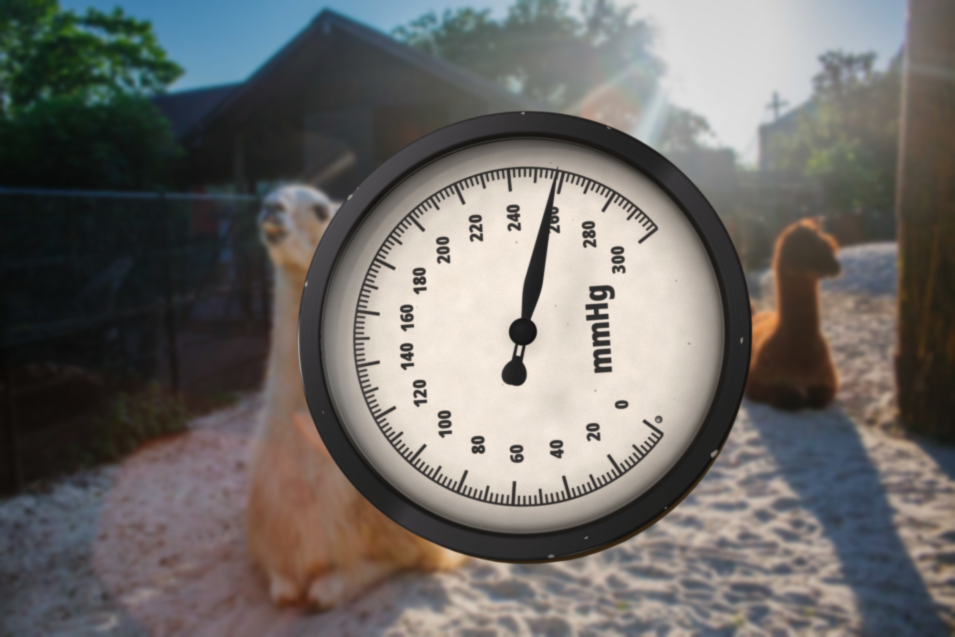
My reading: mmHg 258
